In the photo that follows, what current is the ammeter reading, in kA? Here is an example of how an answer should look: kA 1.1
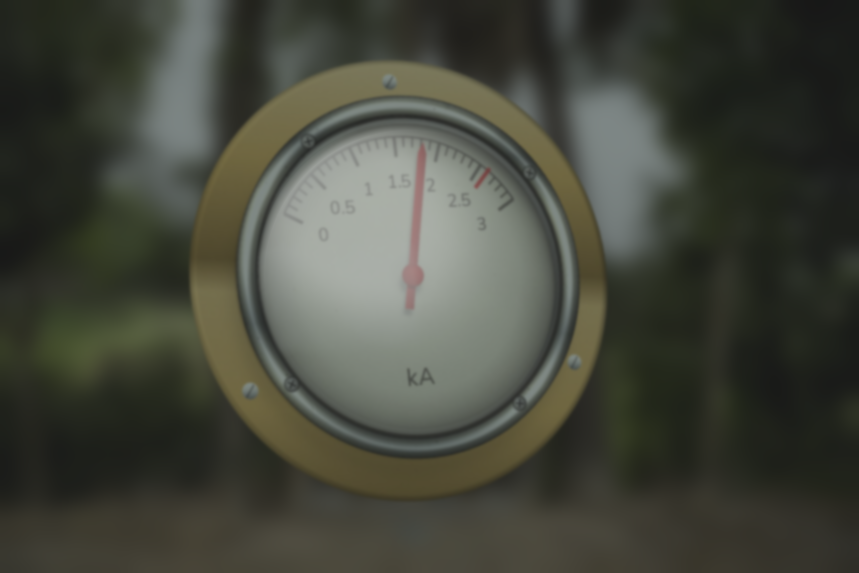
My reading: kA 1.8
